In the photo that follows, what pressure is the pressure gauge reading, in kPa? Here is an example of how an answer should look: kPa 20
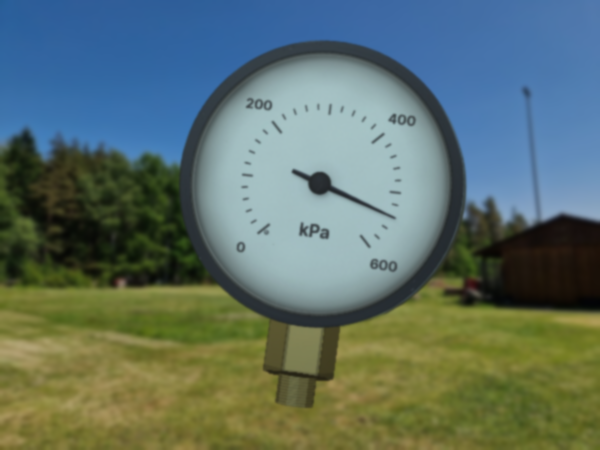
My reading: kPa 540
